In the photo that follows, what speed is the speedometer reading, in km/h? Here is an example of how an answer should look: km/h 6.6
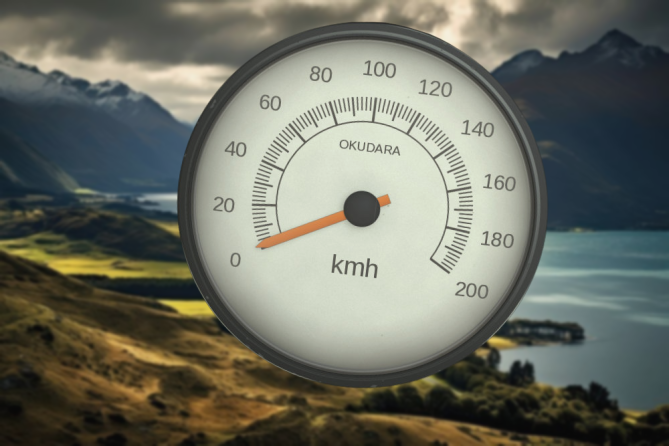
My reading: km/h 2
